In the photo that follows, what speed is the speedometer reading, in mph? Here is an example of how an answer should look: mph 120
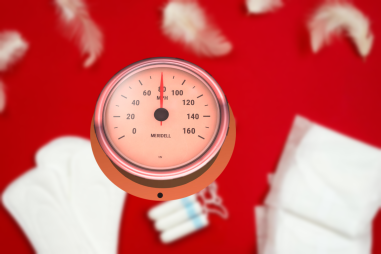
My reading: mph 80
